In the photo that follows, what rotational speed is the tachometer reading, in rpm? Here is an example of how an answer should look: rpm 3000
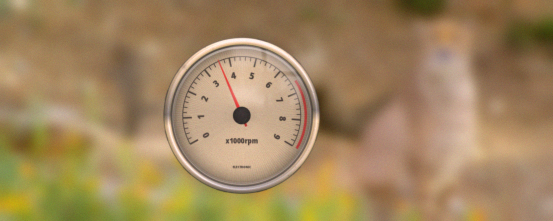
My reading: rpm 3600
